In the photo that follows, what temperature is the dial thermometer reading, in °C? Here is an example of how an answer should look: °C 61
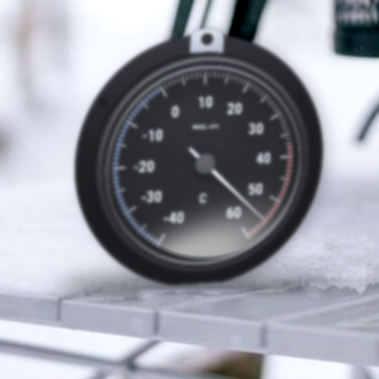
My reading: °C 55
